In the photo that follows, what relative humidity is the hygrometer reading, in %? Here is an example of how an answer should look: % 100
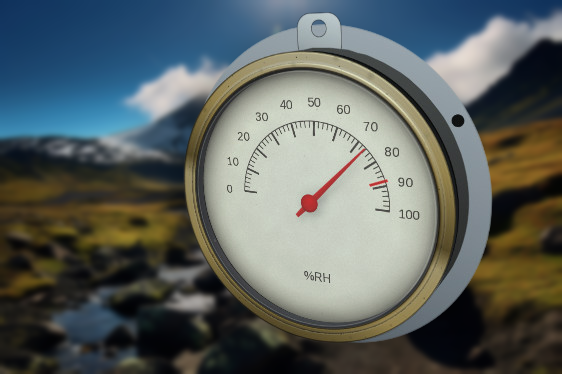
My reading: % 74
